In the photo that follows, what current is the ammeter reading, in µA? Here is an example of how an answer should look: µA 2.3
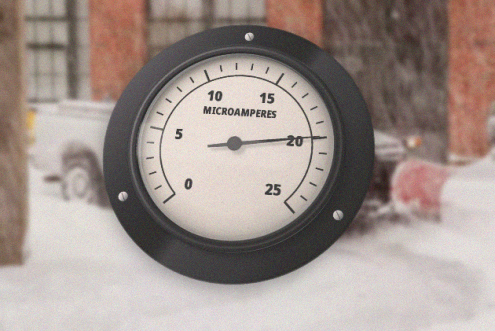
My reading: µA 20
